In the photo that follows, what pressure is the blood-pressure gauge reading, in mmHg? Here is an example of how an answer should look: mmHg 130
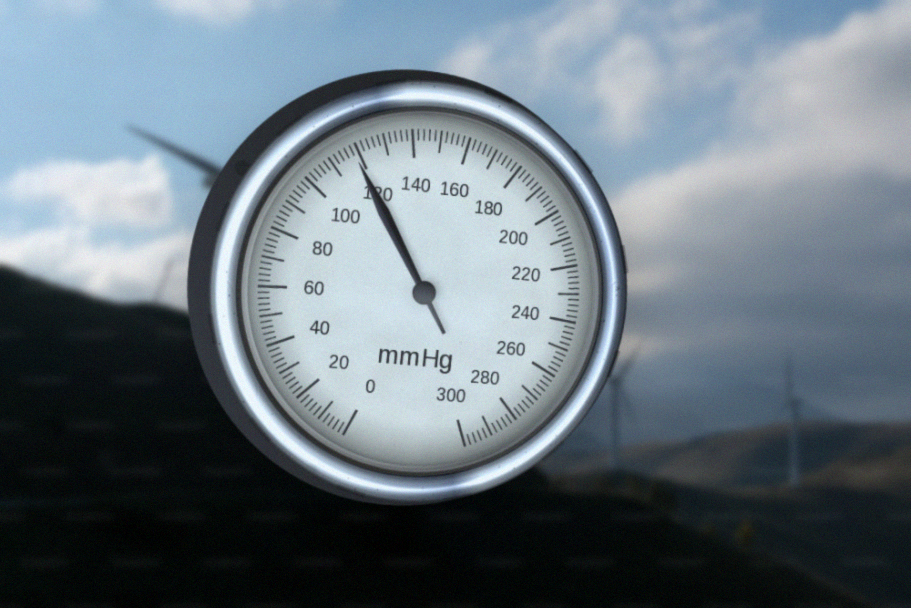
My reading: mmHg 118
